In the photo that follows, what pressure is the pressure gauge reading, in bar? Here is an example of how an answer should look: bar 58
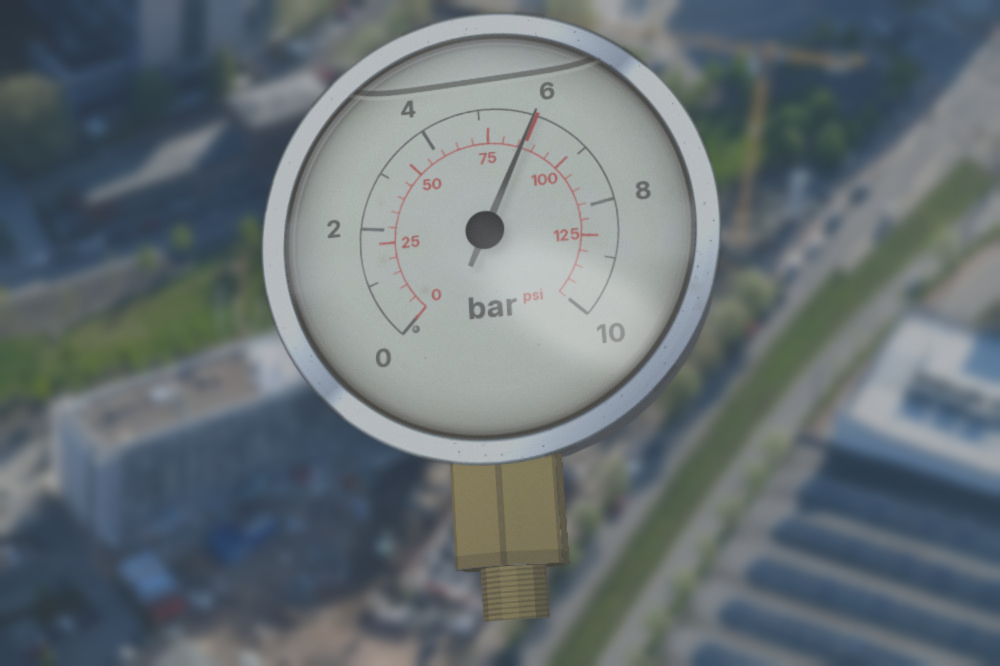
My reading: bar 6
